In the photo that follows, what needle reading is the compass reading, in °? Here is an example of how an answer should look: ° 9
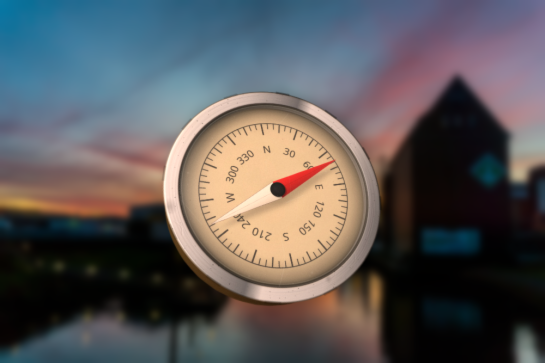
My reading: ° 70
